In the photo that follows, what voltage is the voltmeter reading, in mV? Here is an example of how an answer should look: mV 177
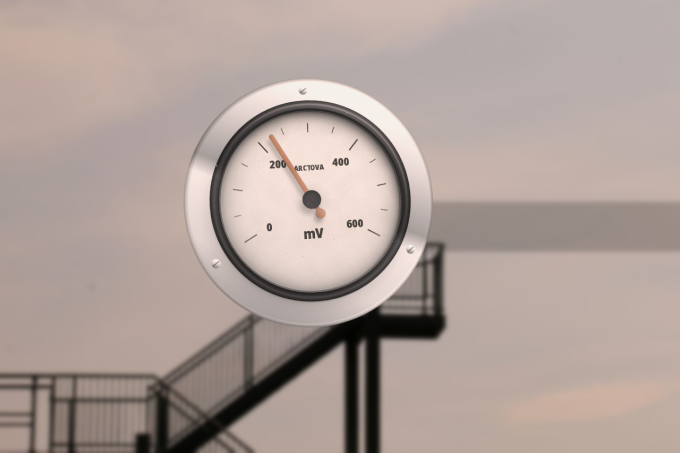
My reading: mV 225
